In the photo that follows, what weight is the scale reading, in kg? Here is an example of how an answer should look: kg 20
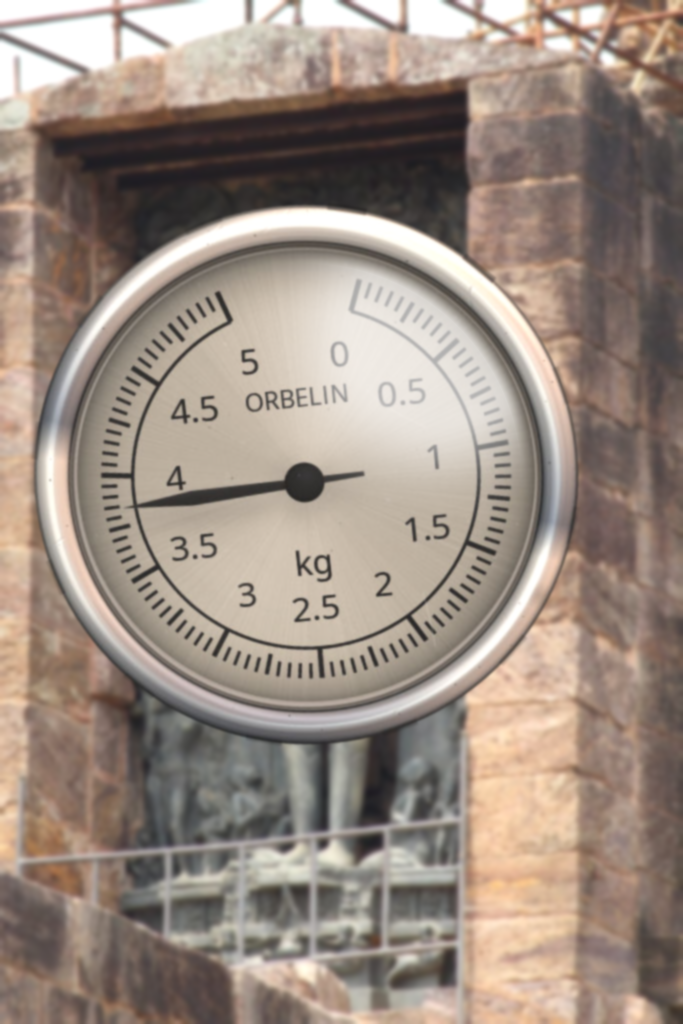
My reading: kg 3.85
